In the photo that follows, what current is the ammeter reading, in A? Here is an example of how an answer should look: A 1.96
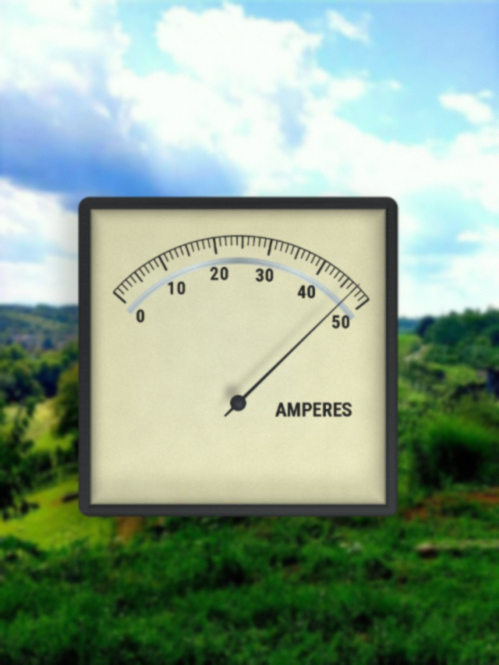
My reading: A 47
